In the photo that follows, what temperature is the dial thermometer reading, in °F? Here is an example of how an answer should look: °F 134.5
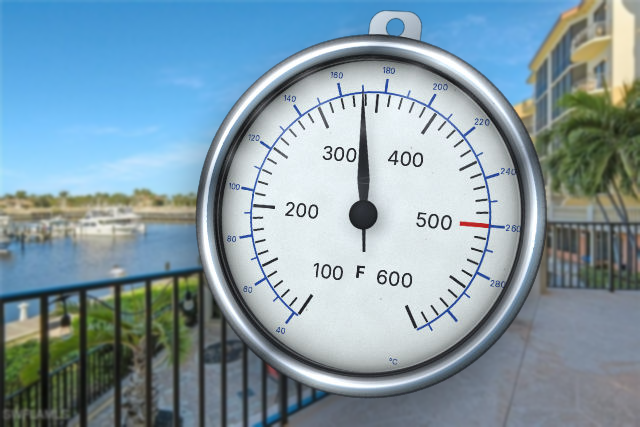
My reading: °F 340
